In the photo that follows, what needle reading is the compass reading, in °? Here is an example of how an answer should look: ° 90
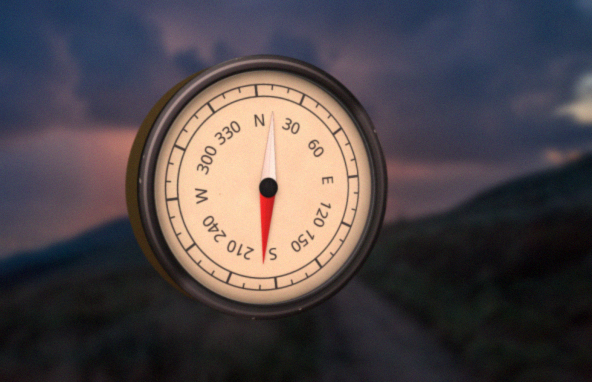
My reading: ° 190
